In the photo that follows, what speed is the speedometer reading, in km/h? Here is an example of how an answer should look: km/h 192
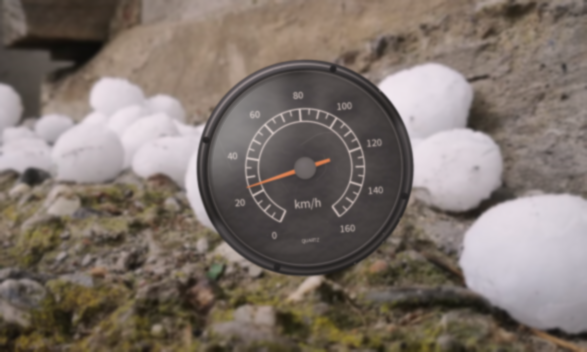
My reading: km/h 25
